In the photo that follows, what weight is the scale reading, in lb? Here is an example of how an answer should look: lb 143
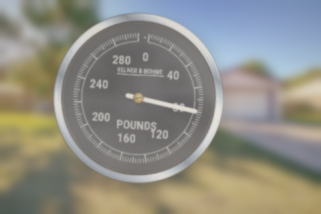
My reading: lb 80
